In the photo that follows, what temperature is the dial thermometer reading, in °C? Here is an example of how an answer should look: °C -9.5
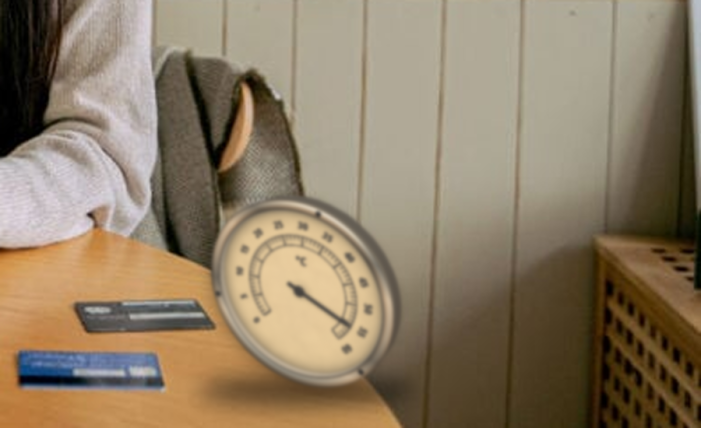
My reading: °C 55
